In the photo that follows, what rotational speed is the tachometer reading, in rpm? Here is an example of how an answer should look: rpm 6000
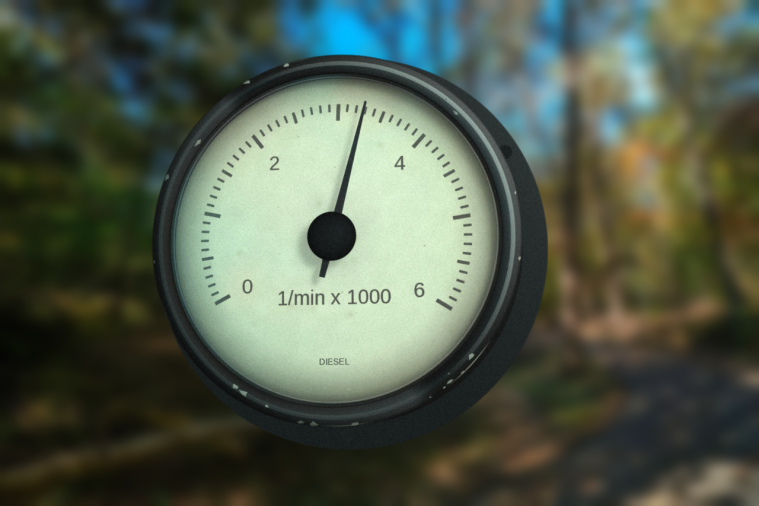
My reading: rpm 3300
